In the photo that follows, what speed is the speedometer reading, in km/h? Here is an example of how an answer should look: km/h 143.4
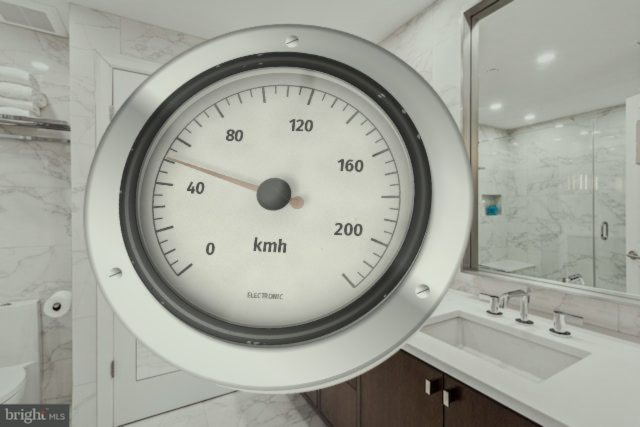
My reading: km/h 50
